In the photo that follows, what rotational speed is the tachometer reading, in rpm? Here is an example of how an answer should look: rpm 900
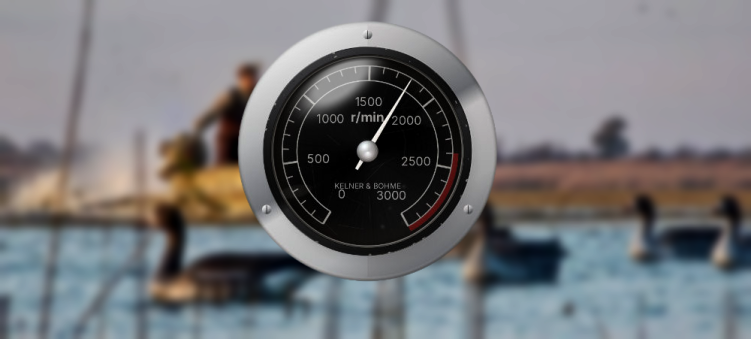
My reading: rpm 1800
